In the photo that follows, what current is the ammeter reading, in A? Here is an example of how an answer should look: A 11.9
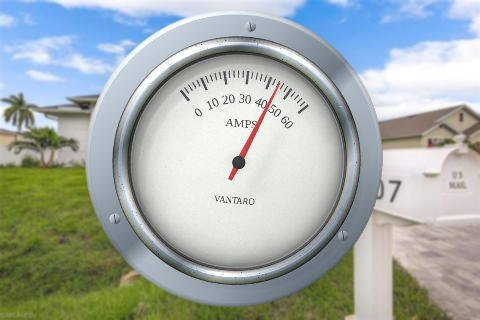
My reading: A 44
